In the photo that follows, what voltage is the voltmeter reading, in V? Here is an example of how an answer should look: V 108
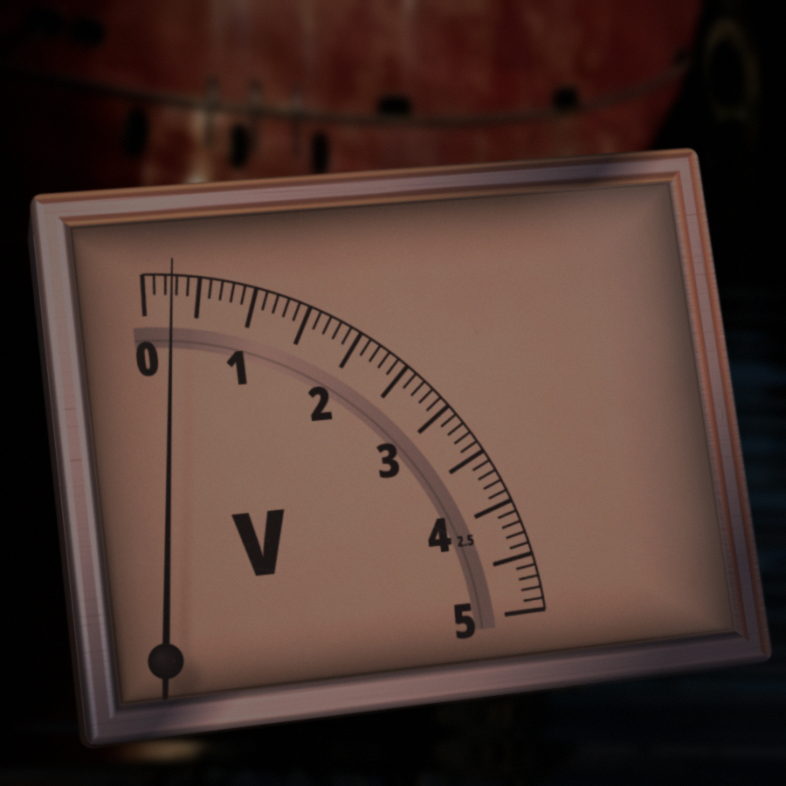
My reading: V 0.25
